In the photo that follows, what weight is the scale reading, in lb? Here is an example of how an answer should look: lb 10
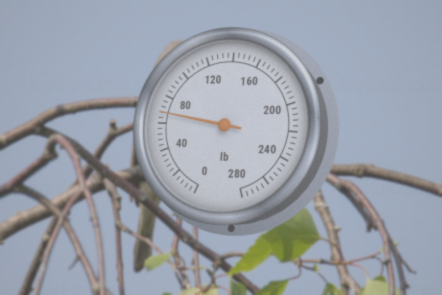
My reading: lb 68
